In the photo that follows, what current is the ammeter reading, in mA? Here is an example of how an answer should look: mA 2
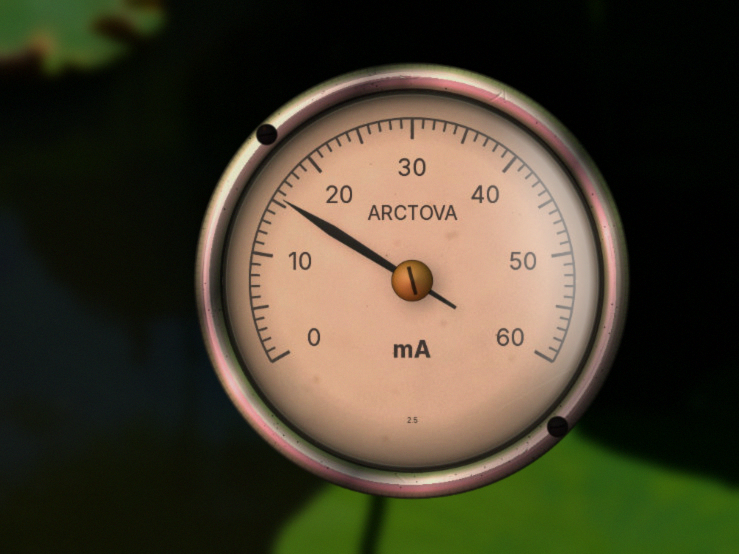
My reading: mA 15.5
